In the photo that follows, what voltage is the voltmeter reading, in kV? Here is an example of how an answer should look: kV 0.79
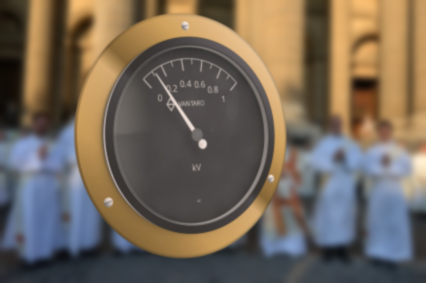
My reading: kV 0.1
